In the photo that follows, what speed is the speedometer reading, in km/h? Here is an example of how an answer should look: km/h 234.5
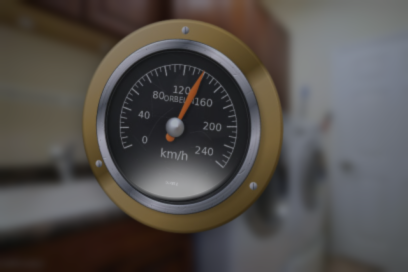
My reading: km/h 140
